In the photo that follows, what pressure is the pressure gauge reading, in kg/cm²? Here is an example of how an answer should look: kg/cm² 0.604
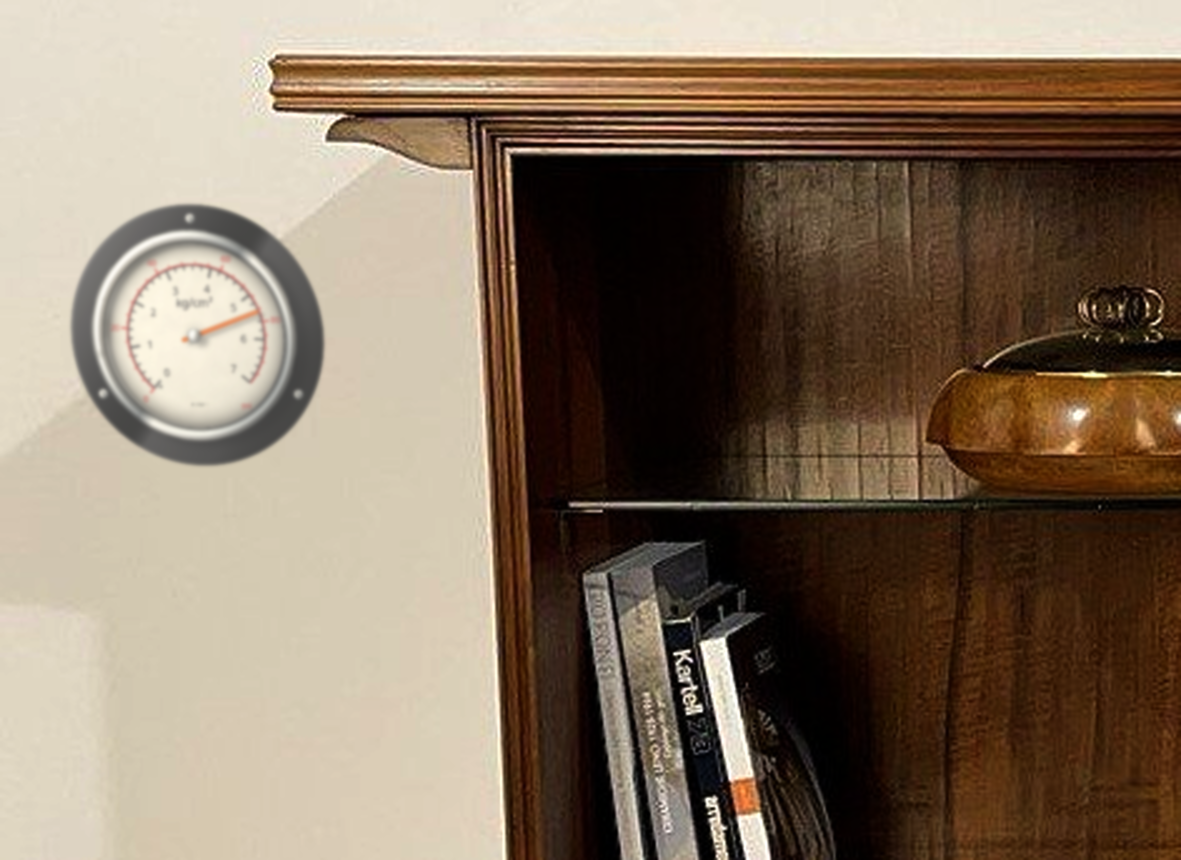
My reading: kg/cm² 5.4
